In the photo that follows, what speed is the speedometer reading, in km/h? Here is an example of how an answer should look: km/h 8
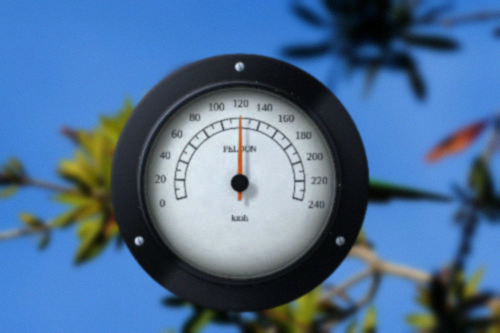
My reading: km/h 120
